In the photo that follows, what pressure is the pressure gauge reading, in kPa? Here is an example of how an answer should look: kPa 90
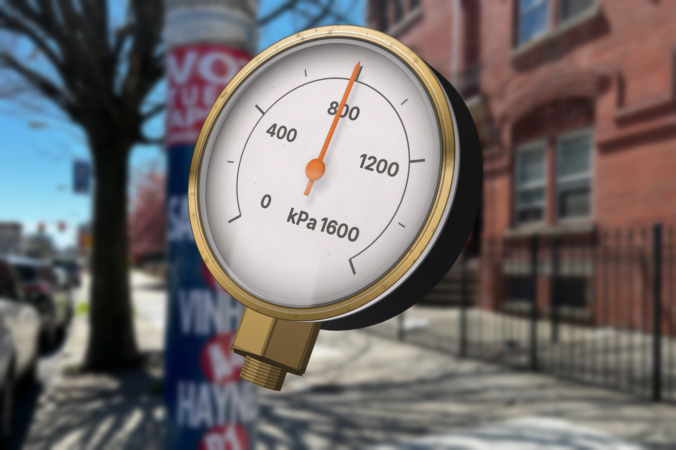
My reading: kPa 800
